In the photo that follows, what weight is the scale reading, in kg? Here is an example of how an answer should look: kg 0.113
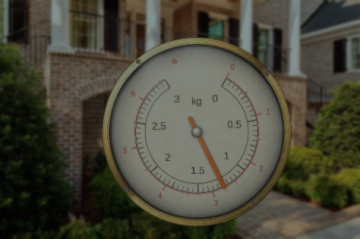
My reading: kg 1.25
